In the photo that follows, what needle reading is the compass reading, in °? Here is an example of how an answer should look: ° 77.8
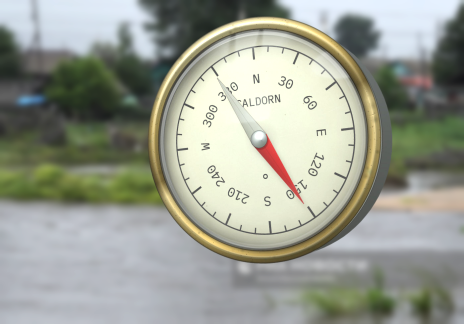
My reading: ° 150
